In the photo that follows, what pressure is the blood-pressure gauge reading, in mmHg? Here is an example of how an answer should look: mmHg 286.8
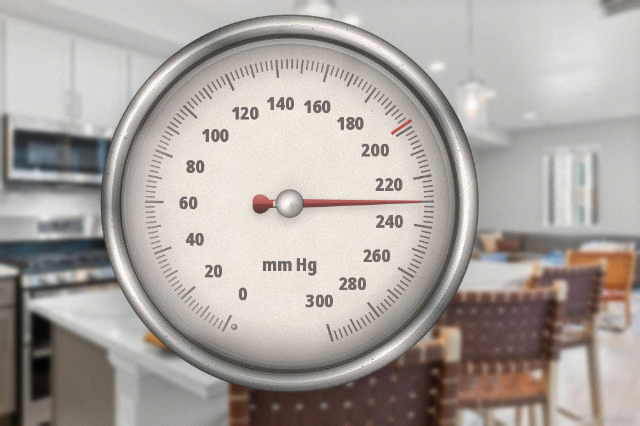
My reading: mmHg 230
